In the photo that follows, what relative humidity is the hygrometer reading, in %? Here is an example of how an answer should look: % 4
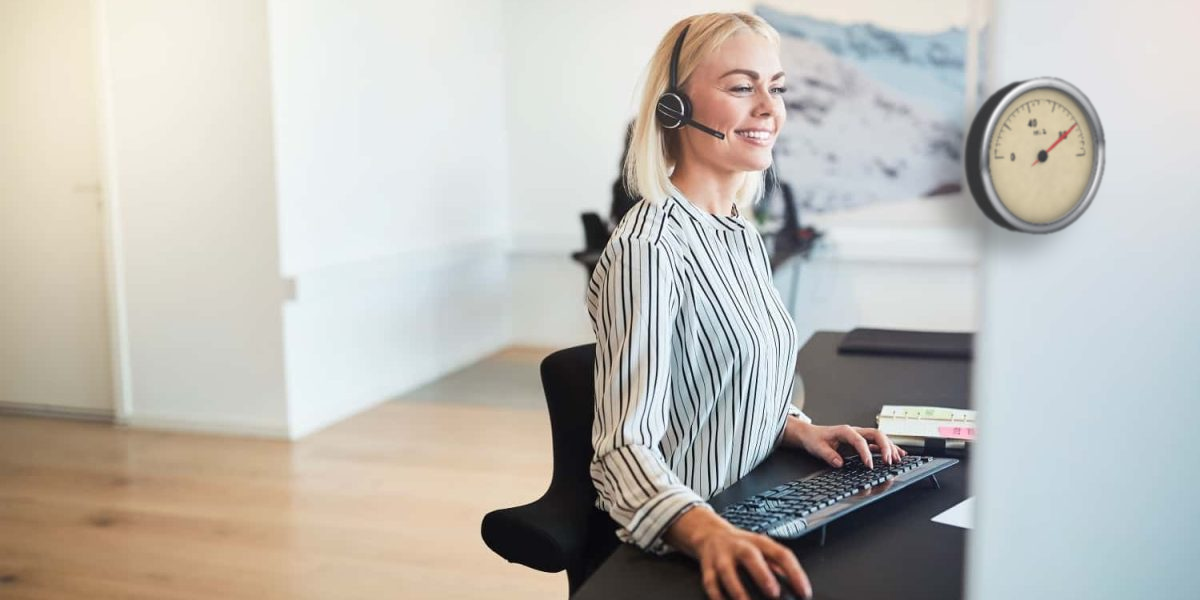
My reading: % 80
